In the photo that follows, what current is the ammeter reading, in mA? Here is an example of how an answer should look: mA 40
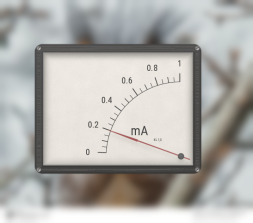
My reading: mA 0.2
